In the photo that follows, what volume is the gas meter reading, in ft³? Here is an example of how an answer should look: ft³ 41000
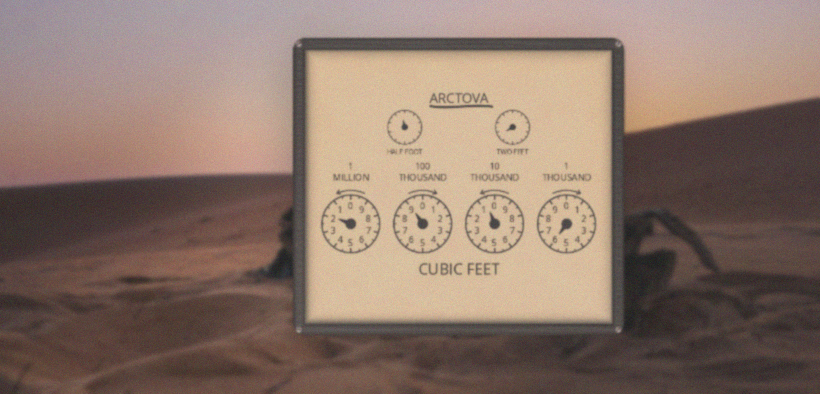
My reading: ft³ 190600
